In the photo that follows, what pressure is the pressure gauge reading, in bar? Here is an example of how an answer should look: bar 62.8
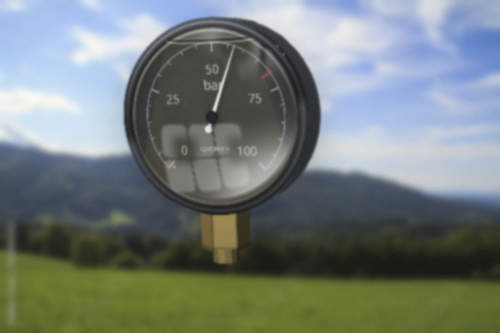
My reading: bar 57.5
